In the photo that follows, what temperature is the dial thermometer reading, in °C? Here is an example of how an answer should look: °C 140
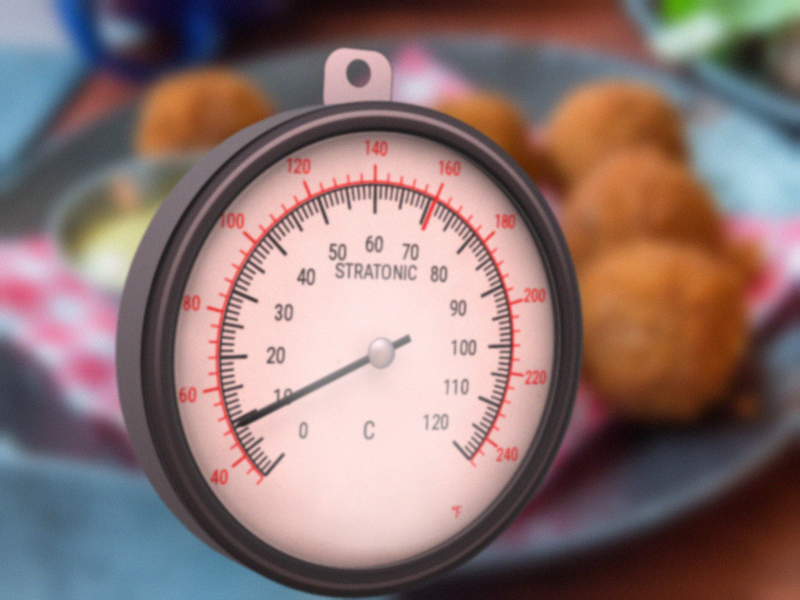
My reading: °C 10
